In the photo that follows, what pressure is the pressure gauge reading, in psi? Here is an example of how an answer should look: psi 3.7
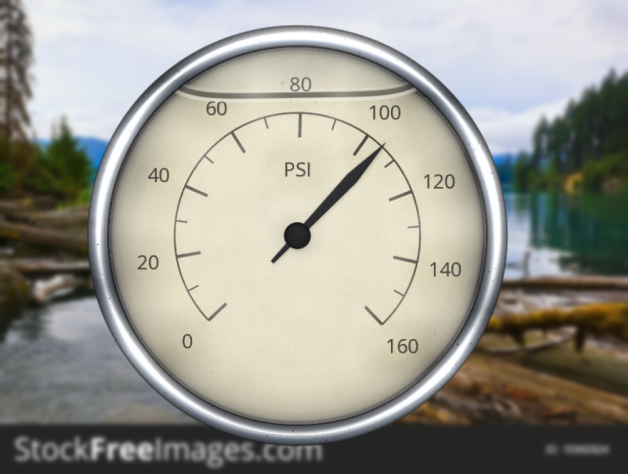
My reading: psi 105
